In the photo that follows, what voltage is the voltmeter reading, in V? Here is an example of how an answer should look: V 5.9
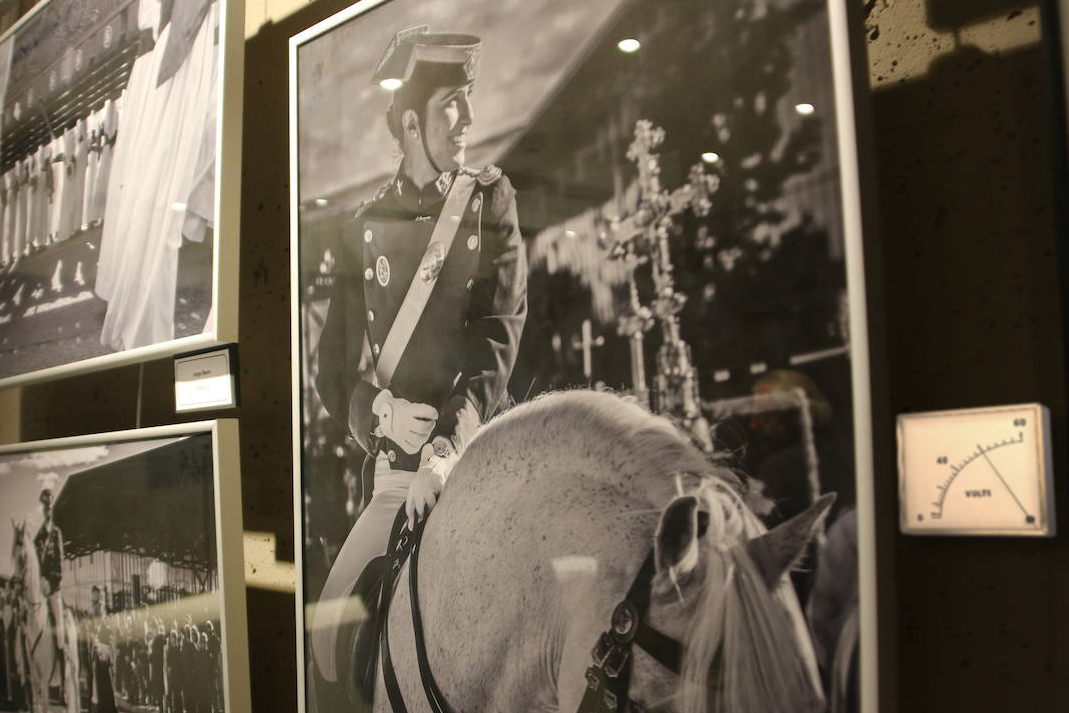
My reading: V 50
